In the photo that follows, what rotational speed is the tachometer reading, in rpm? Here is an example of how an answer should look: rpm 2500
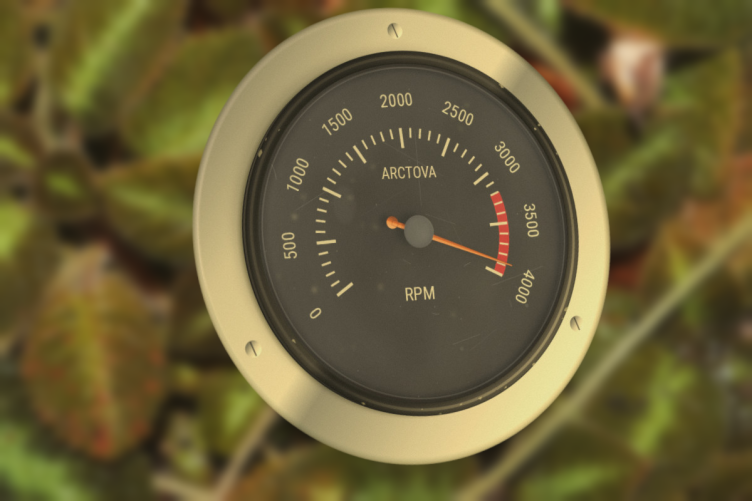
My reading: rpm 3900
